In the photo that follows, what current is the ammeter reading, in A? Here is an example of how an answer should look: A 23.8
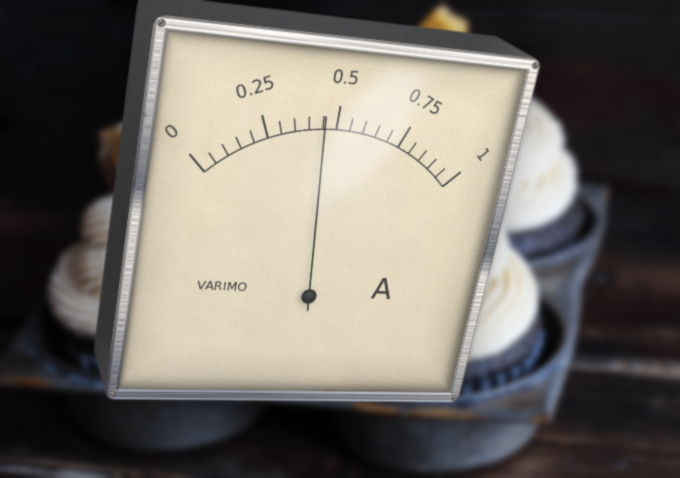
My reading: A 0.45
